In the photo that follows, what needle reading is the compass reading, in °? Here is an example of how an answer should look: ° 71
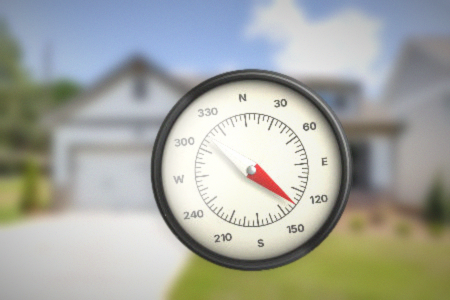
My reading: ° 135
